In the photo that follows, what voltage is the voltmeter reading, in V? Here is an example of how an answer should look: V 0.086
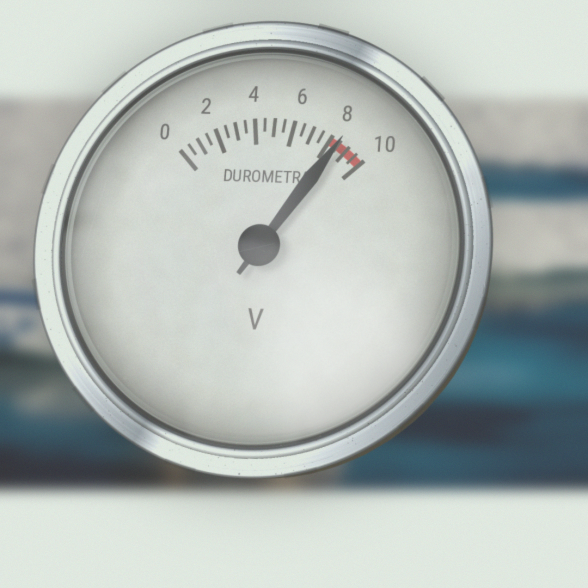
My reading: V 8.5
